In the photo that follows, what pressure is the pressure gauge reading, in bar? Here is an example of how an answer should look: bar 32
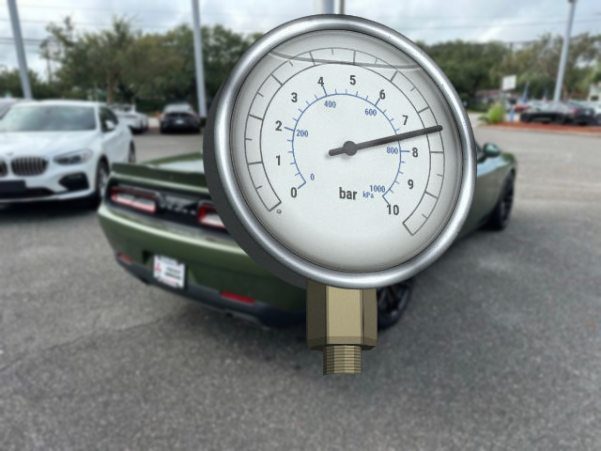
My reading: bar 7.5
